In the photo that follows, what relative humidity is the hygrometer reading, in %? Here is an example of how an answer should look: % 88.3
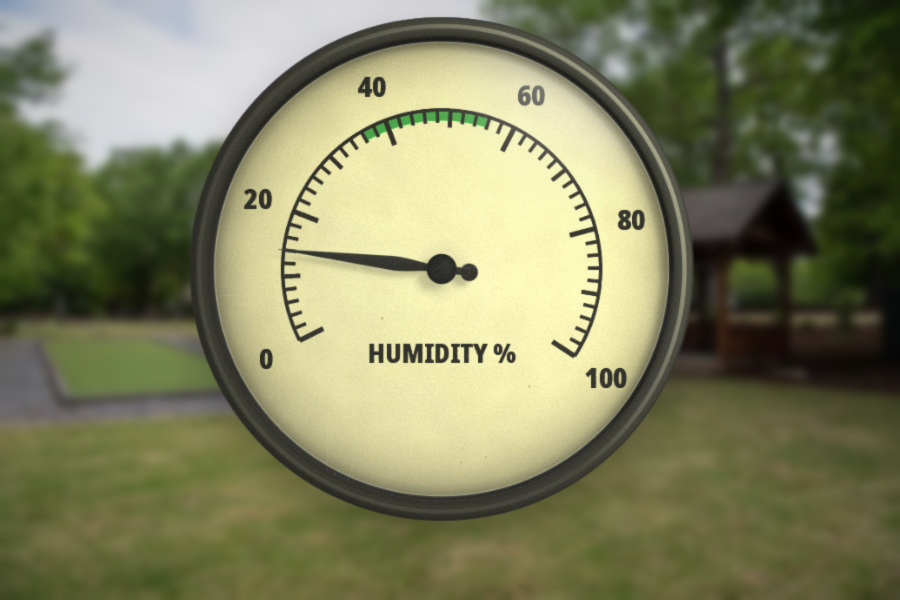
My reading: % 14
